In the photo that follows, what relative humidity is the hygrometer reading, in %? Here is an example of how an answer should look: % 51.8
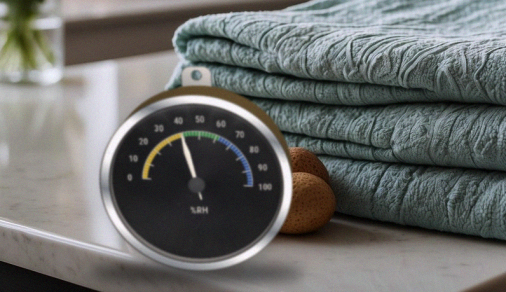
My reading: % 40
